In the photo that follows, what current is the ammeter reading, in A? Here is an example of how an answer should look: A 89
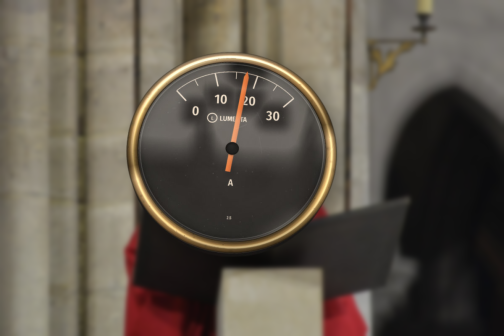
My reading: A 17.5
